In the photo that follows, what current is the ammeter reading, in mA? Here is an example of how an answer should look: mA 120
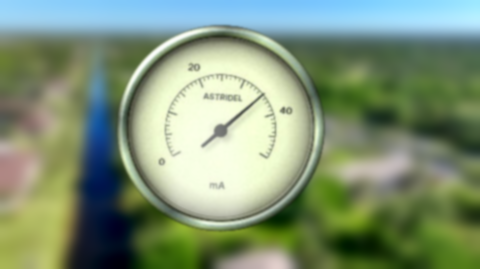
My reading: mA 35
